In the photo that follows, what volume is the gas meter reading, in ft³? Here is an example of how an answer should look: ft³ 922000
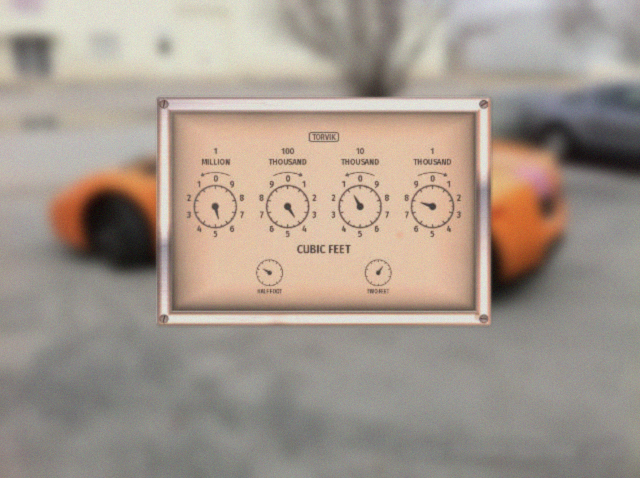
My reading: ft³ 540800
